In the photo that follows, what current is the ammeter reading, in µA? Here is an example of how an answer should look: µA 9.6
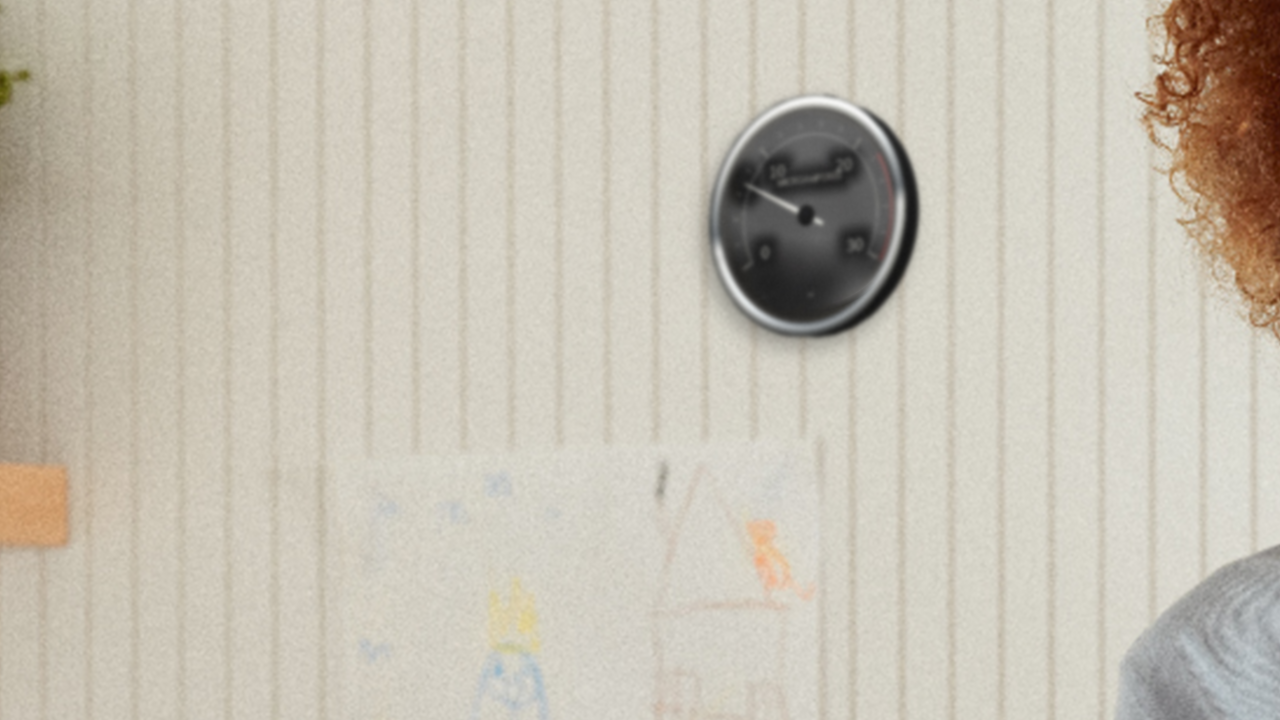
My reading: µA 7
